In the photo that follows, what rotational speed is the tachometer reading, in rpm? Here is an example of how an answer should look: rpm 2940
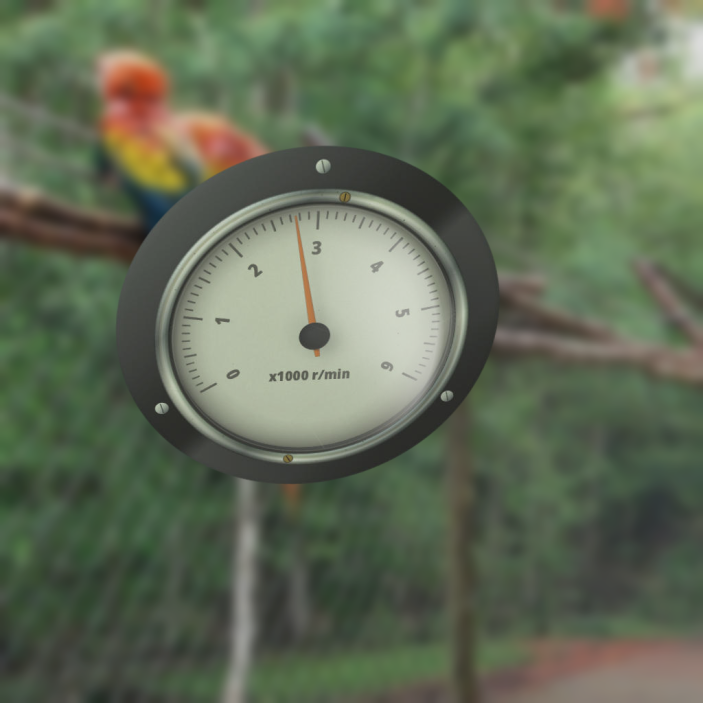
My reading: rpm 2750
